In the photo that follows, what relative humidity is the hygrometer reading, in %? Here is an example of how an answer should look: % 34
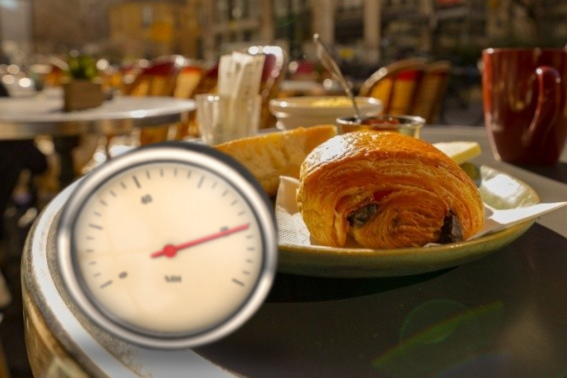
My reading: % 80
